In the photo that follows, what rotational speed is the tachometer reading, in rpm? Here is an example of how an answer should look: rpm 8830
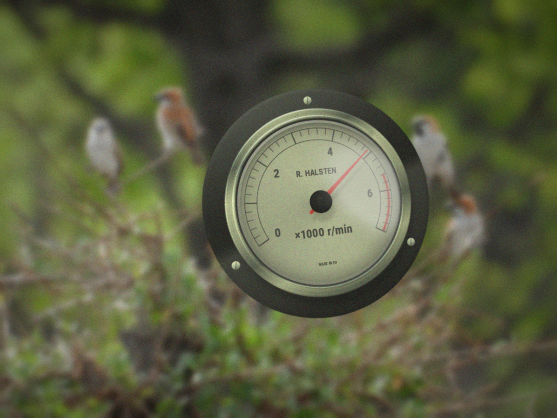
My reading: rpm 4900
